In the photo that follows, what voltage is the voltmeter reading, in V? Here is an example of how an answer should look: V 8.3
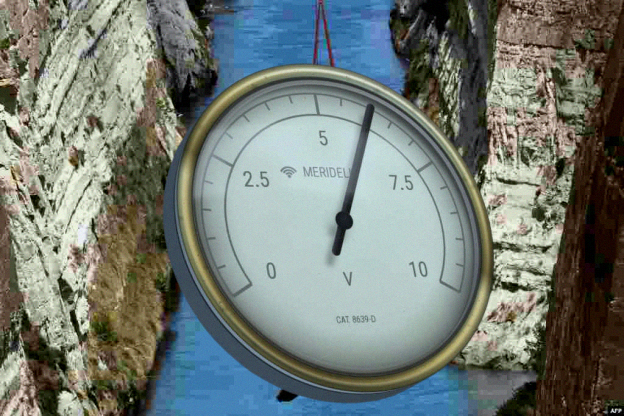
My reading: V 6
